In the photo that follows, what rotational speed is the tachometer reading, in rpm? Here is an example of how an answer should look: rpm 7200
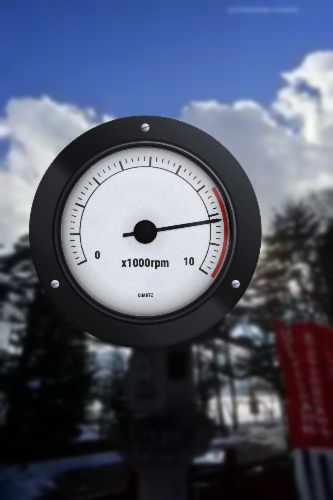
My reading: rpm 8200
